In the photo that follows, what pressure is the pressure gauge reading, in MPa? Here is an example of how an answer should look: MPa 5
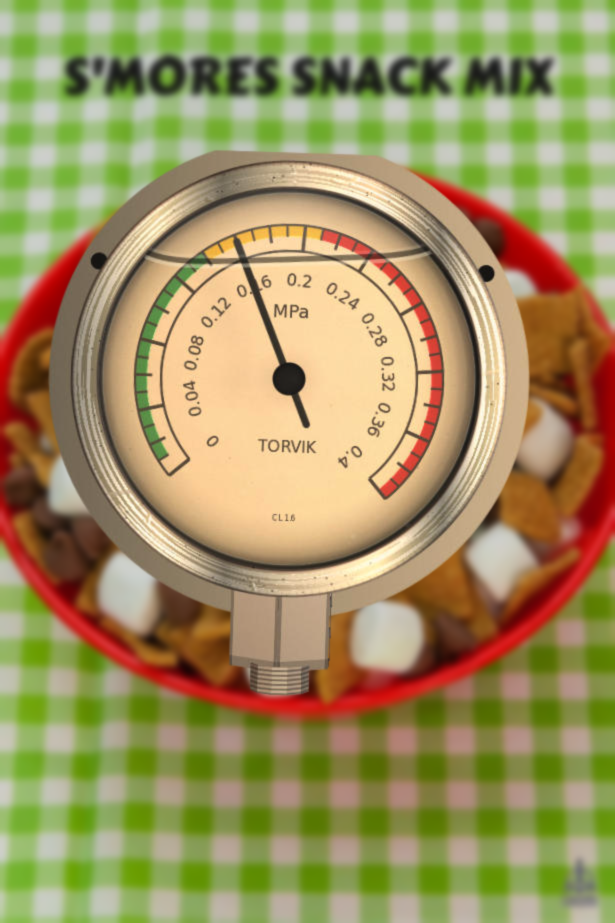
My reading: MPa 0.16
